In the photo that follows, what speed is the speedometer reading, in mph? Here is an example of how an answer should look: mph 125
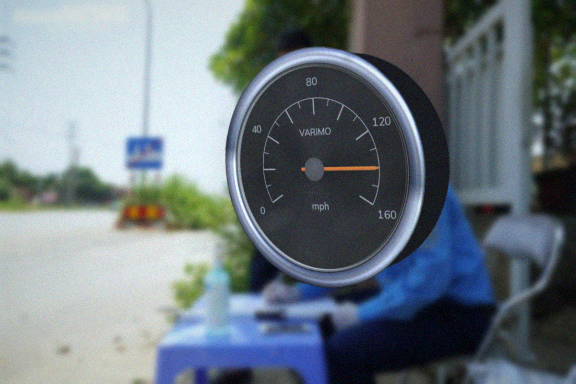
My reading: mph 140
